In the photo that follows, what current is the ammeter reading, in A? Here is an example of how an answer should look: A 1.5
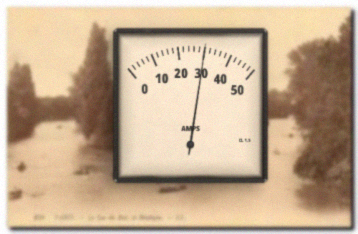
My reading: A 30
